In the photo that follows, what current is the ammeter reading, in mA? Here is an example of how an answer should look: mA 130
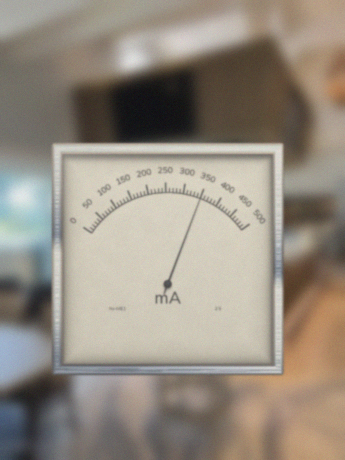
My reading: mA 350
